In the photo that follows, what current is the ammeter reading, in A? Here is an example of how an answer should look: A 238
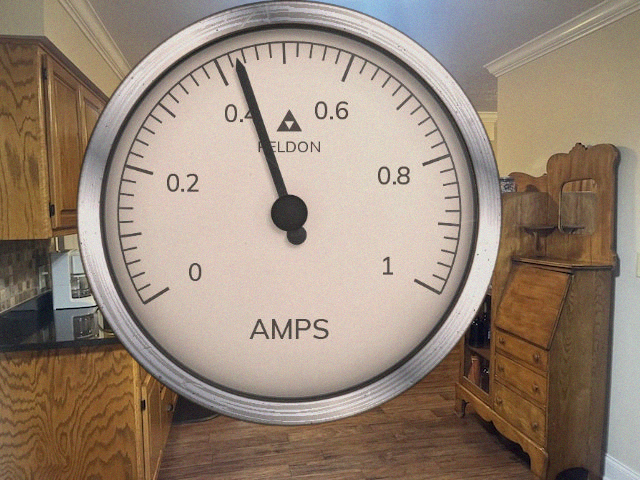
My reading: A 0.43
